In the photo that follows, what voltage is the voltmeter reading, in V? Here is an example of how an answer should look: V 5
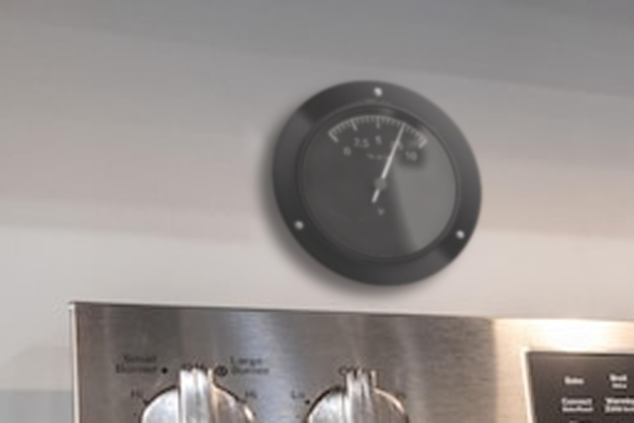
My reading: V 7.5
